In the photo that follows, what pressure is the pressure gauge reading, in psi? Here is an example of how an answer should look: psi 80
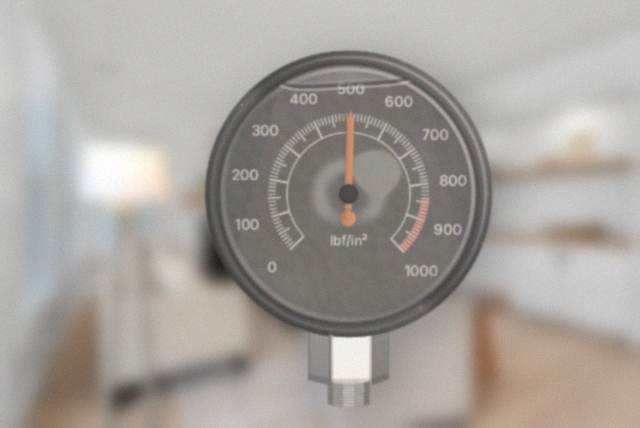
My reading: psi 500
